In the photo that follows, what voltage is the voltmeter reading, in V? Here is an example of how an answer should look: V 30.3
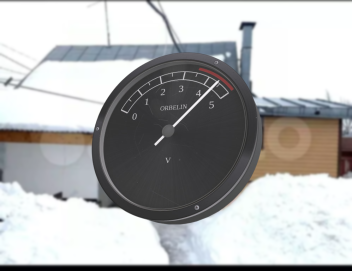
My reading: V 4.5
